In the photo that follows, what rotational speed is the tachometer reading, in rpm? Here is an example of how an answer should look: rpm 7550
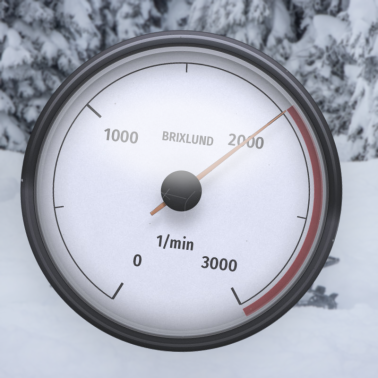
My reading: rpm 2000
